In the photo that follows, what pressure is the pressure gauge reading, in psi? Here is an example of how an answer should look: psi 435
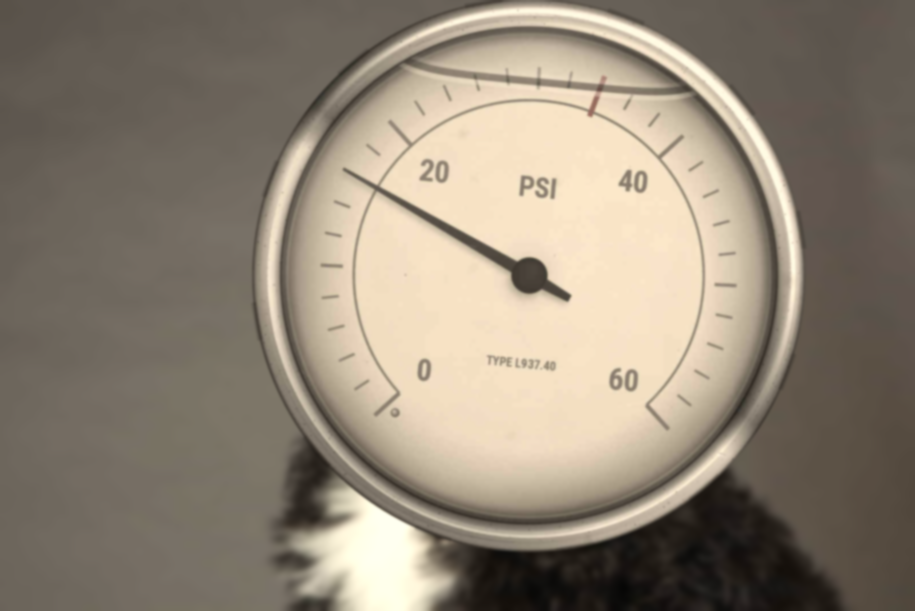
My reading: psi 16
